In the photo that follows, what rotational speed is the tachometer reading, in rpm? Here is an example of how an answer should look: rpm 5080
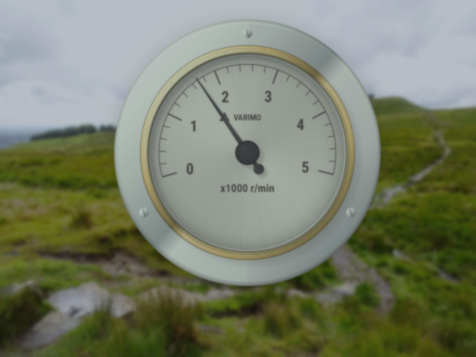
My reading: rpm 1700
